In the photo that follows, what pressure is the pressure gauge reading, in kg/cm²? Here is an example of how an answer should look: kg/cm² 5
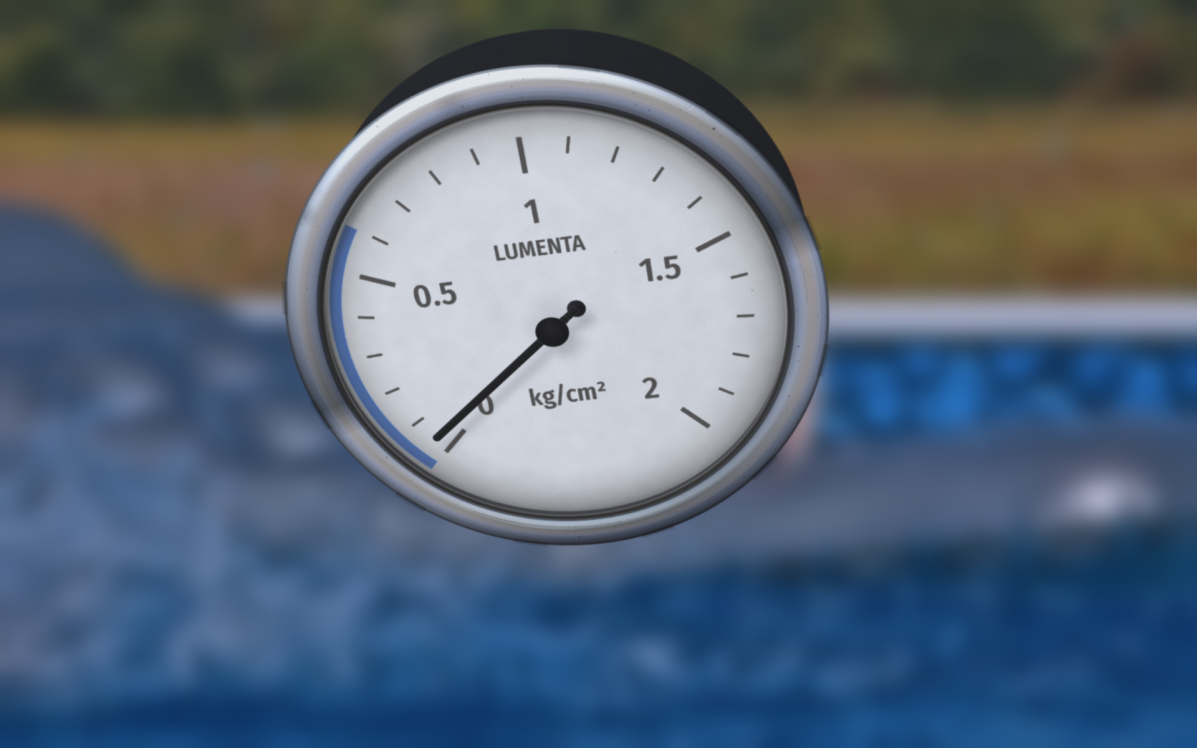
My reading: kg/cm² 0.05
